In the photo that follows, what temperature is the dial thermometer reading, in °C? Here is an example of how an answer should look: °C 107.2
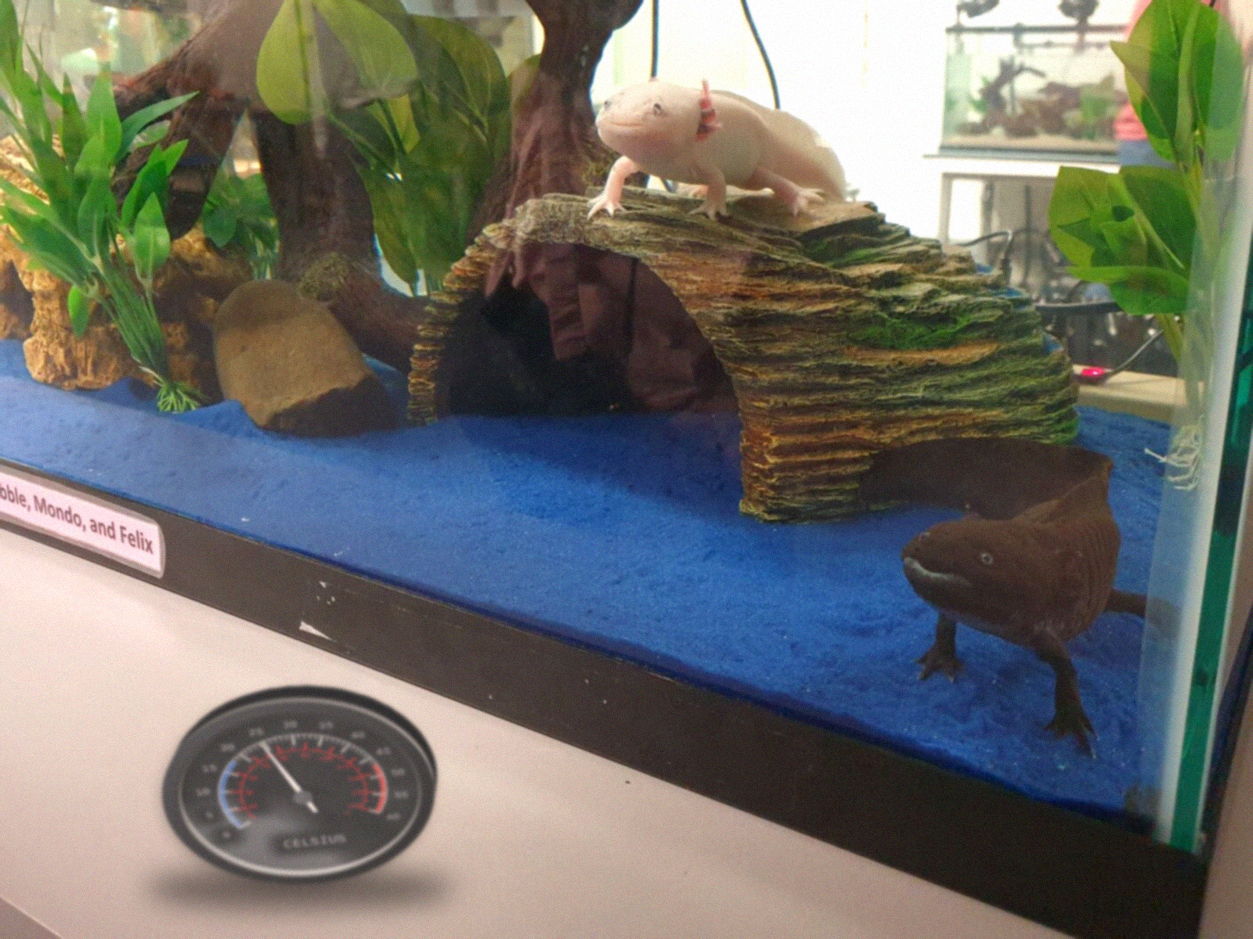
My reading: °C 25
